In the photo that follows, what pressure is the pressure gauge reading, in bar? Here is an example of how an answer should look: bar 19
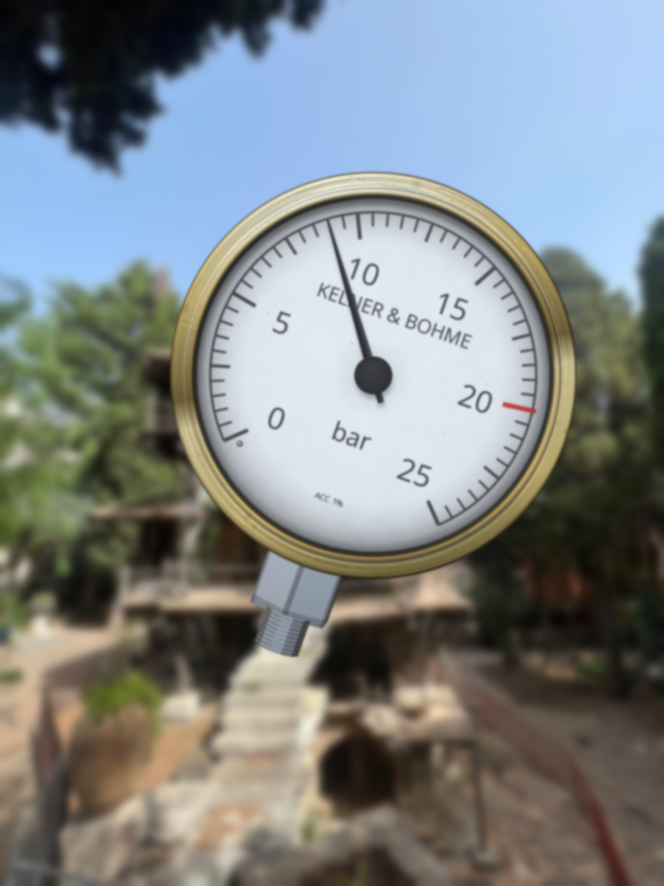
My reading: bar 9
